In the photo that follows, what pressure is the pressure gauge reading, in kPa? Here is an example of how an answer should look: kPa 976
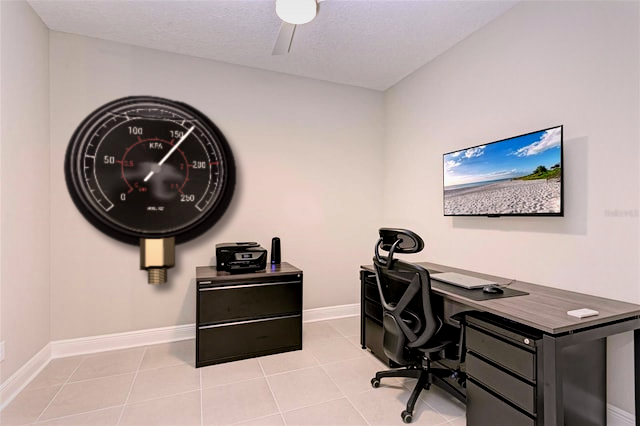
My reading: kPa 160
